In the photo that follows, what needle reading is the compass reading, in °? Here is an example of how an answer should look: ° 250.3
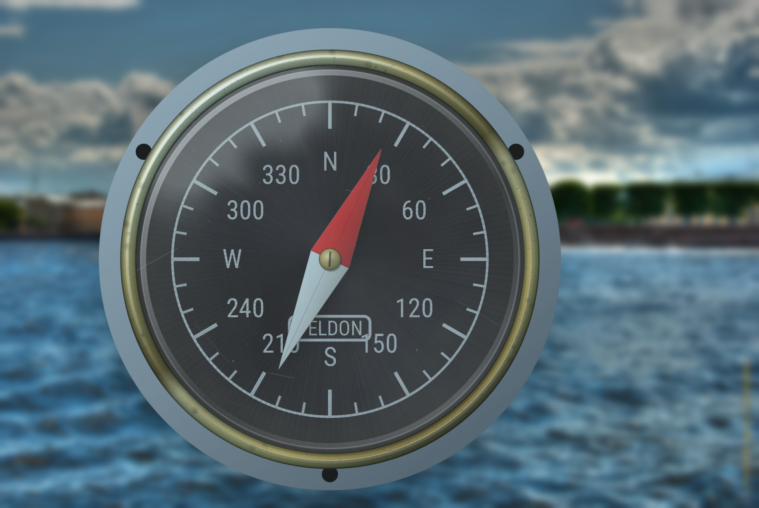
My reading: ° 25
